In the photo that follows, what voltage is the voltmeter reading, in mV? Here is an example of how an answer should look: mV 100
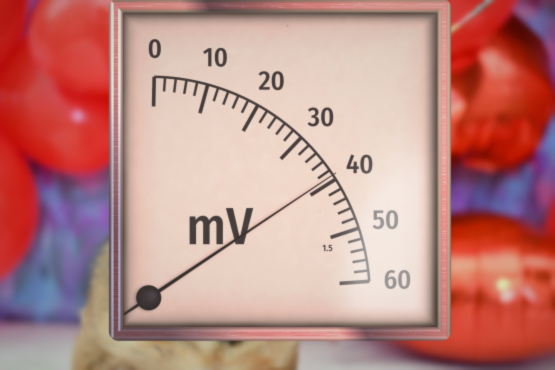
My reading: mV 39
